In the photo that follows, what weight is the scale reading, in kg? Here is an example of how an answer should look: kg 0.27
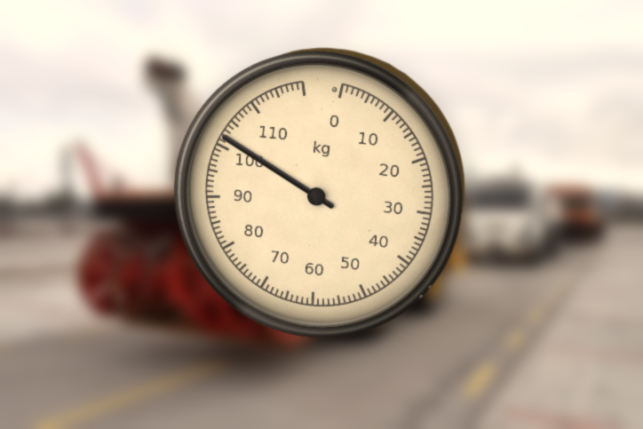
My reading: kg 102
